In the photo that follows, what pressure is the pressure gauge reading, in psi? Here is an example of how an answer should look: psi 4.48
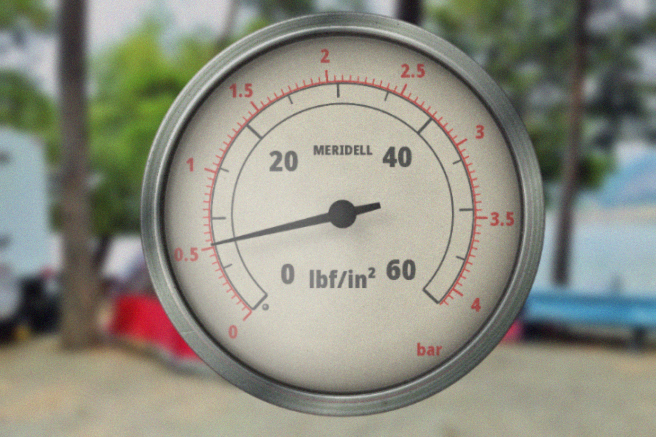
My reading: psi 7.5
